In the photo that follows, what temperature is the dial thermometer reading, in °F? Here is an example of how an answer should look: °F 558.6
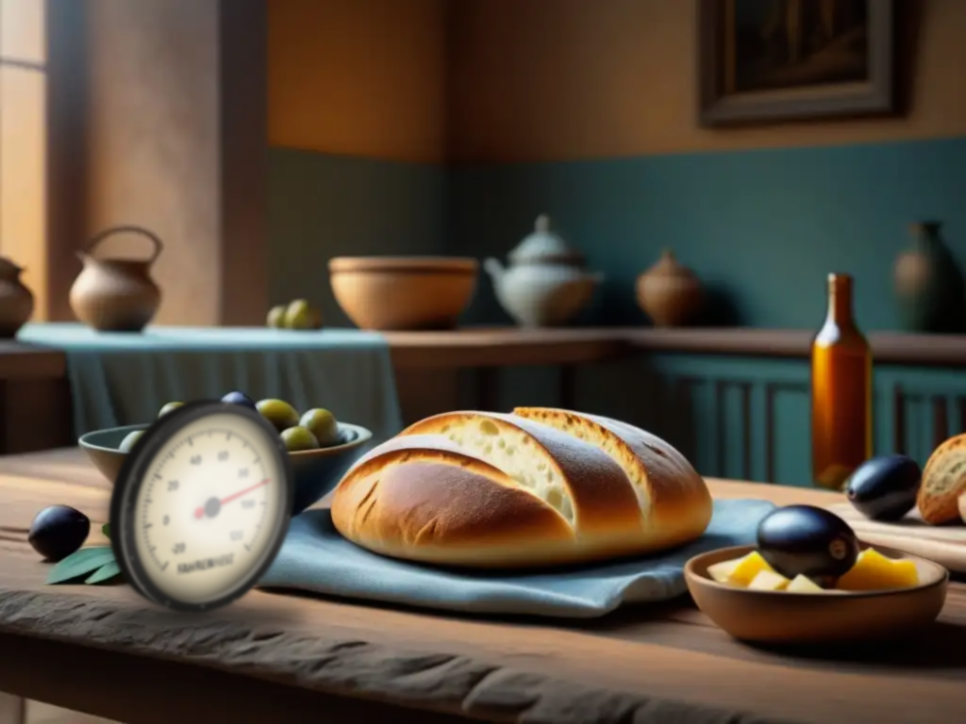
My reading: °F 90
